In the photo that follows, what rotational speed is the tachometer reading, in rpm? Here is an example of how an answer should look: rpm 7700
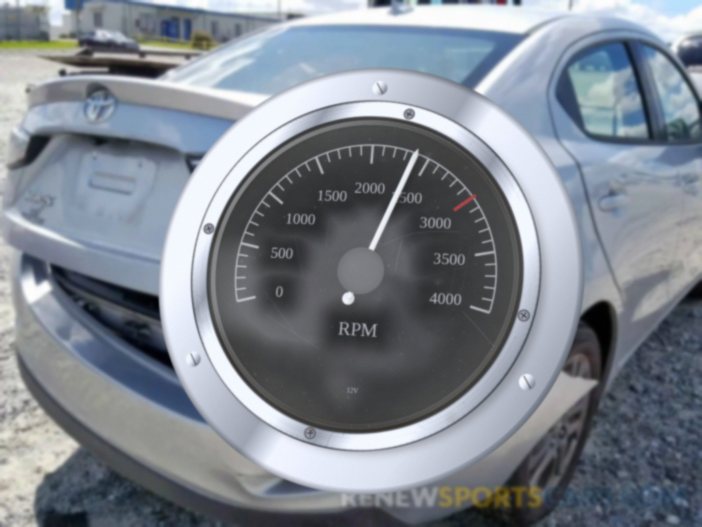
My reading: rpm 2400
